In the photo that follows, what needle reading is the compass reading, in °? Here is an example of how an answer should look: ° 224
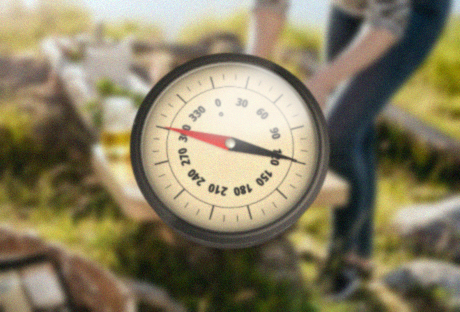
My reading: ° 300
